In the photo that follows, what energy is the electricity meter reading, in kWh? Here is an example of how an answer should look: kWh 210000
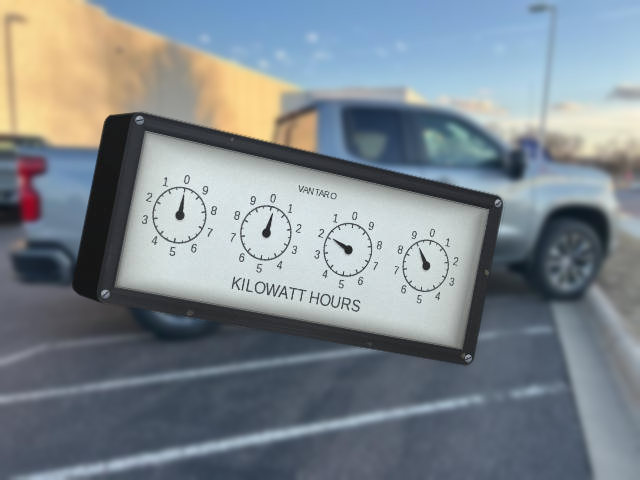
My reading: kWh 19
